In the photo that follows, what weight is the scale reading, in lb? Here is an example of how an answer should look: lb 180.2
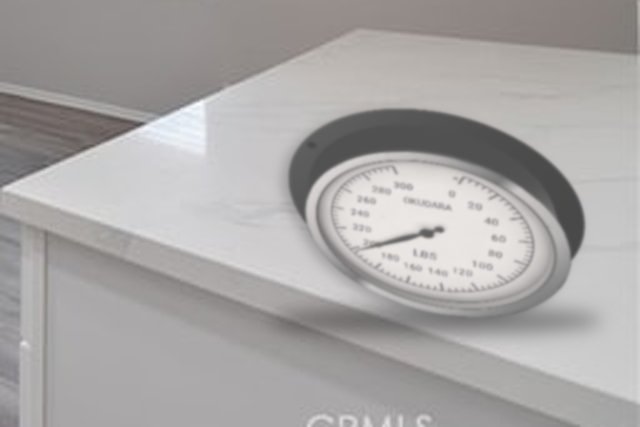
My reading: lb 200
